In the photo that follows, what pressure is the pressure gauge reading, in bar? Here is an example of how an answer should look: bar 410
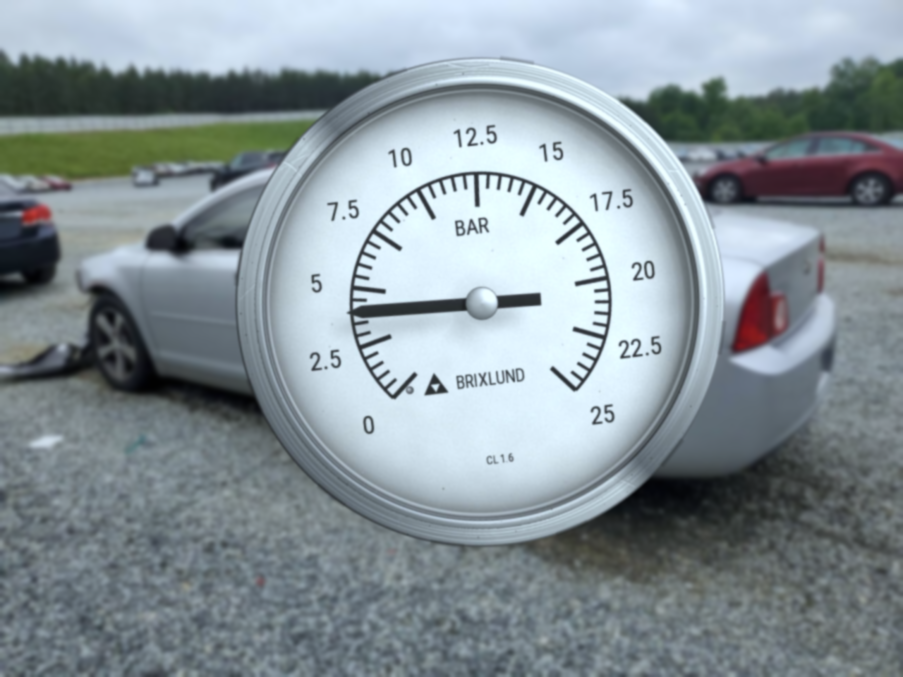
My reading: bar 4
